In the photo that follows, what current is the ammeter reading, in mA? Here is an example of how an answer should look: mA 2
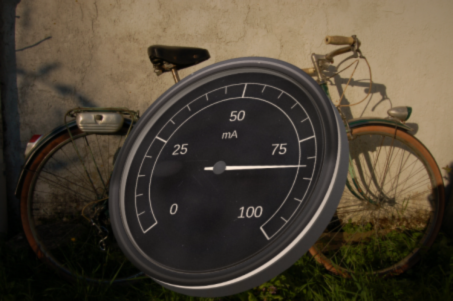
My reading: mA 82.5
